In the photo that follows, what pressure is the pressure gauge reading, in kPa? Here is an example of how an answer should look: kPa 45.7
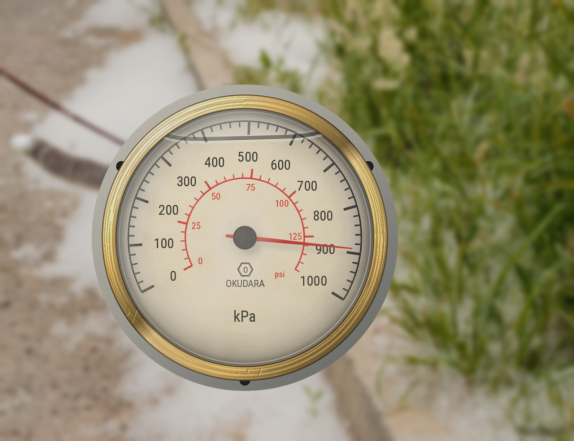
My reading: kPa 890
